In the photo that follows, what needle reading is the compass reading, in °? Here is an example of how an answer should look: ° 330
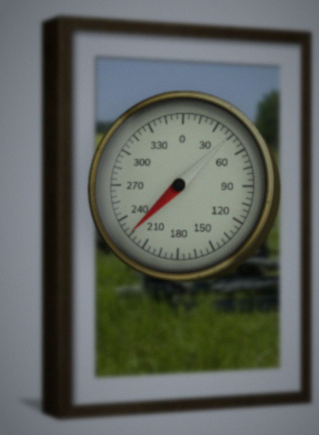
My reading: ° 225
